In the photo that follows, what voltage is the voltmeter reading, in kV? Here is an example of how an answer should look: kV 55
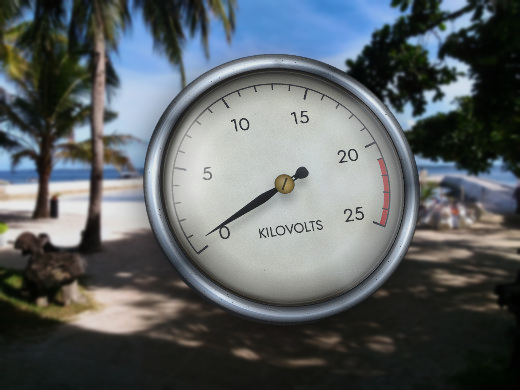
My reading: kV 0.5
